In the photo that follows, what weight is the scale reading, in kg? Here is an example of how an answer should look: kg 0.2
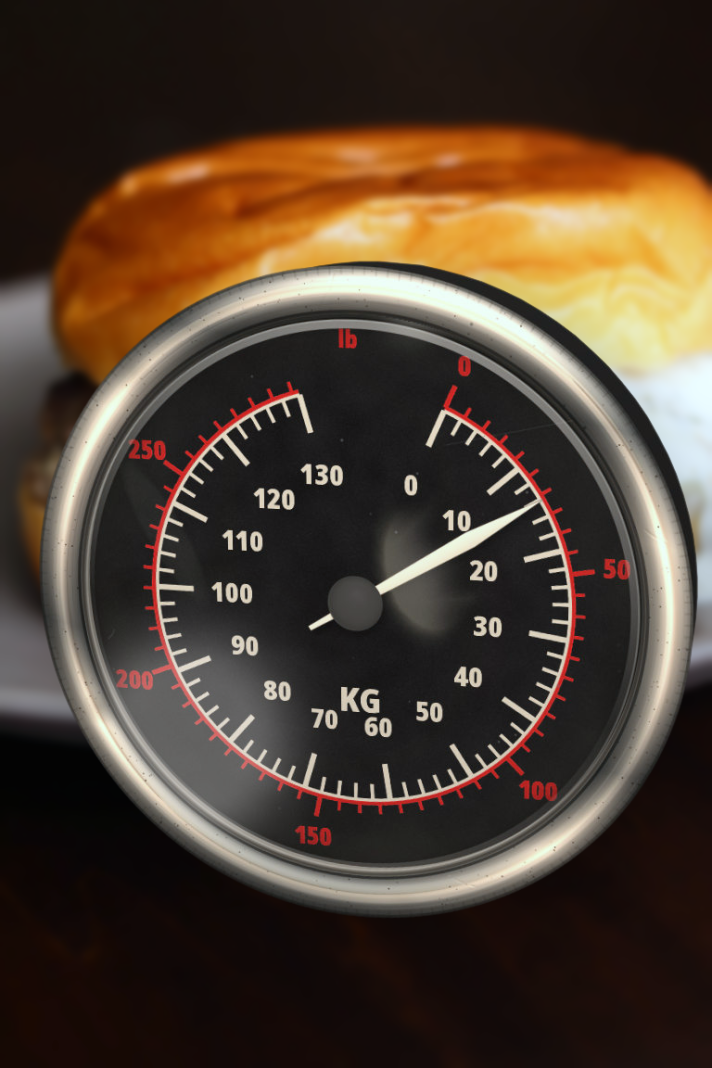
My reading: kg 14
